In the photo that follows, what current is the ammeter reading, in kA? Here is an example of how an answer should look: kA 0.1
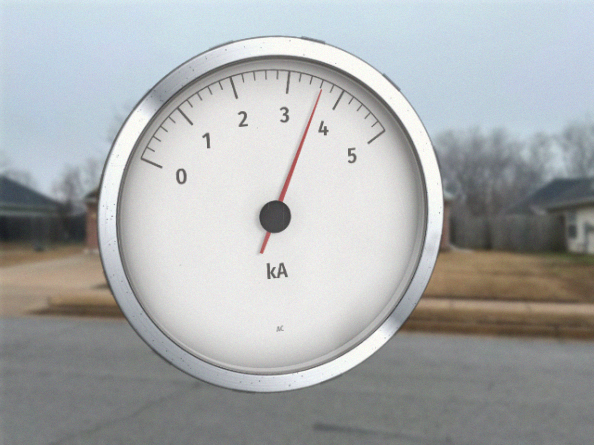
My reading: kA 3.6
